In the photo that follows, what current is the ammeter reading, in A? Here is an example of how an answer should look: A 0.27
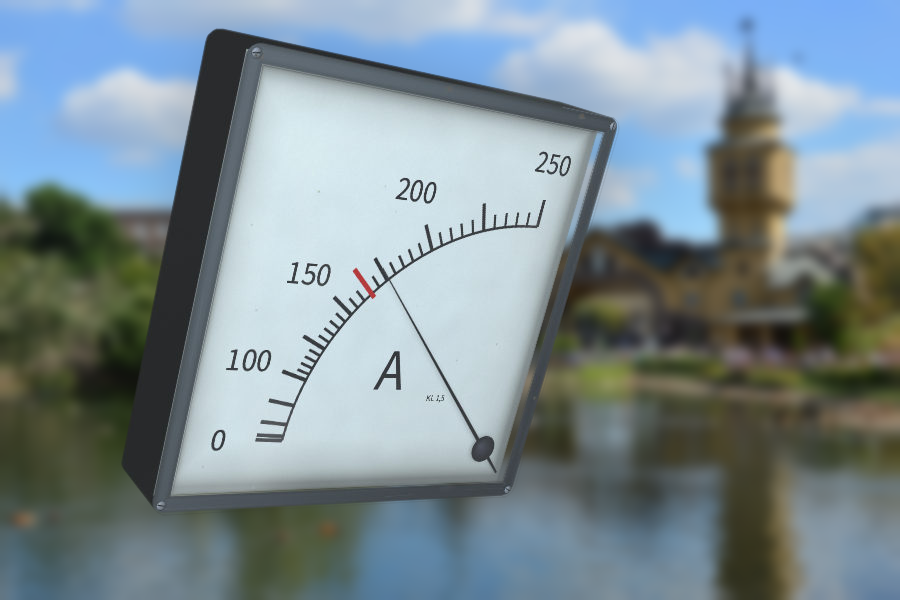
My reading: A 175
